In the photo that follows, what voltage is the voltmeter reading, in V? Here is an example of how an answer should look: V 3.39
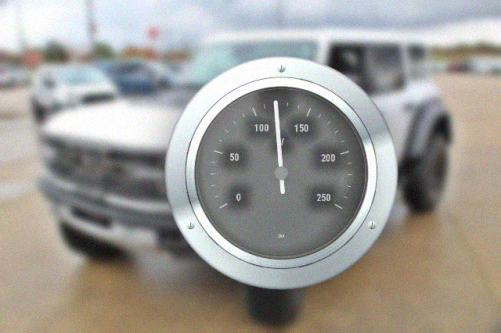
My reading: V 120
